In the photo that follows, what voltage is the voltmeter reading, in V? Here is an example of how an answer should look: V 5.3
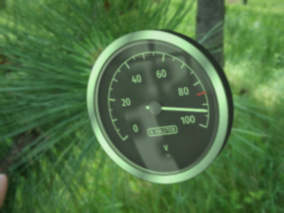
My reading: V 92.5
